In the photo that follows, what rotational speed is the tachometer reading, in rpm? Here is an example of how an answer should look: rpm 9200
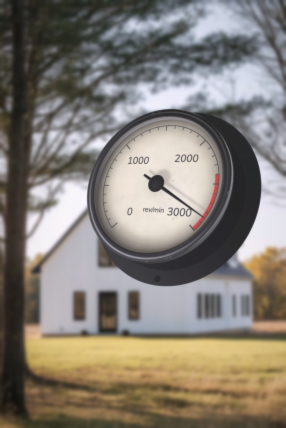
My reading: rpm 2850
